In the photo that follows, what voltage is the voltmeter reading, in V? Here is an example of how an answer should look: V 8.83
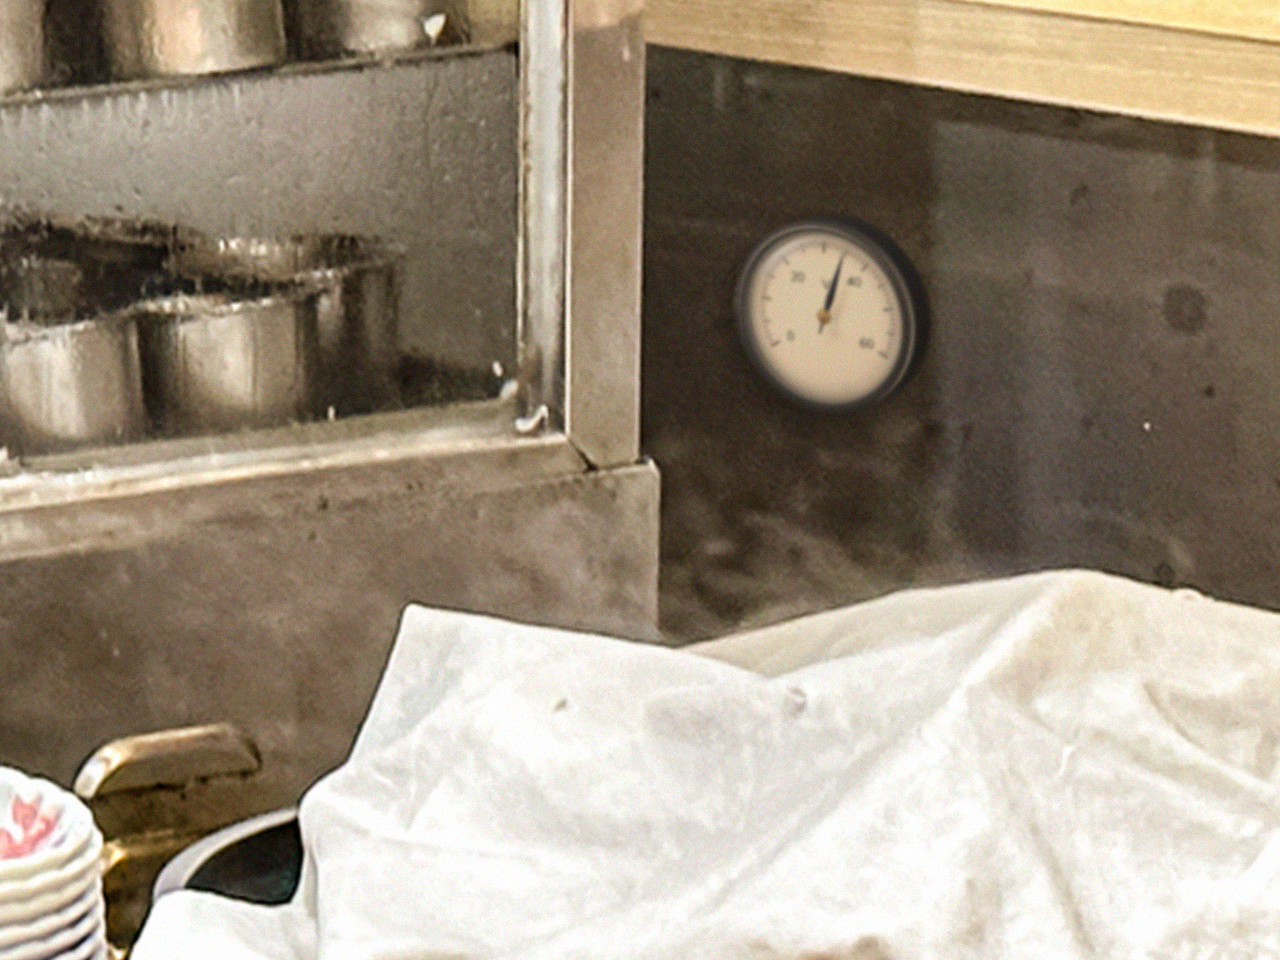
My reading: V 35
